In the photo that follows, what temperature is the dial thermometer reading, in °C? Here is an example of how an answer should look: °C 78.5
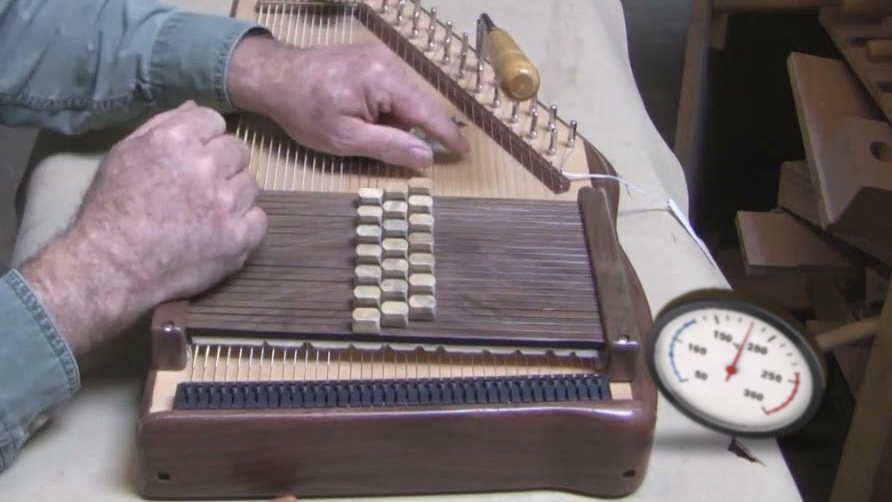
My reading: °C 180
